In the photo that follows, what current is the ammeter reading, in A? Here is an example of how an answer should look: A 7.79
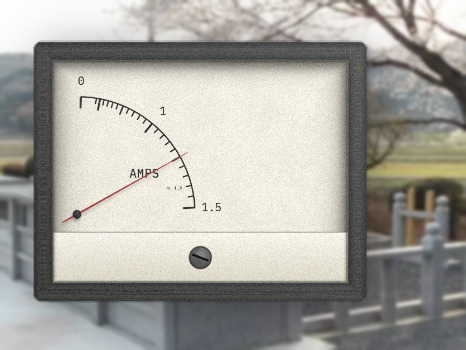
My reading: A 1.25
